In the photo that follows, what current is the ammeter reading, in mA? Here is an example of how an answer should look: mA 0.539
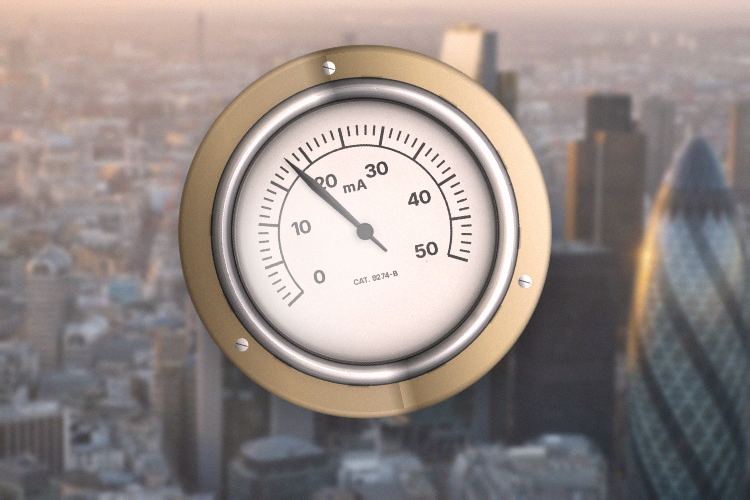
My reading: mA 18
